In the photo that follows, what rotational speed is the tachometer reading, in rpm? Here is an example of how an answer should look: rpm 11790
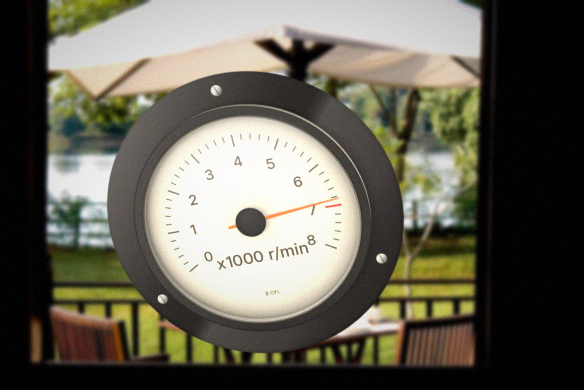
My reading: rpm 6800
